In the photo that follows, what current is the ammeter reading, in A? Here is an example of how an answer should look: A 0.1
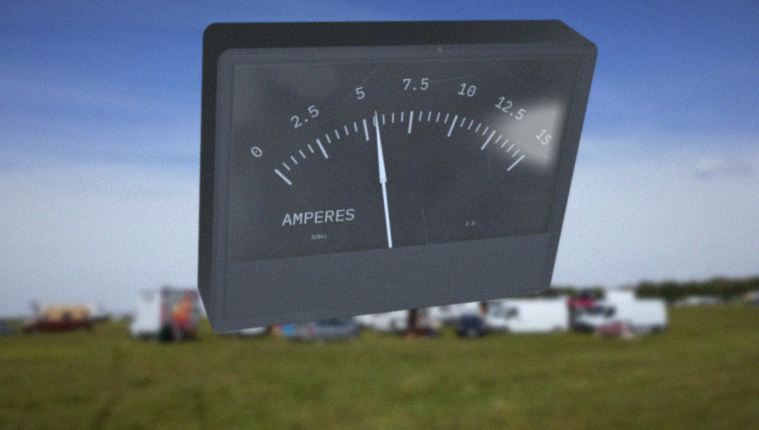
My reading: A 5.5
